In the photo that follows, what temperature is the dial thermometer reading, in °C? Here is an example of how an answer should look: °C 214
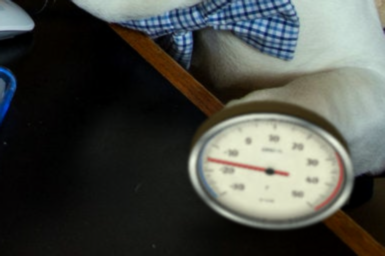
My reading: °C -15
